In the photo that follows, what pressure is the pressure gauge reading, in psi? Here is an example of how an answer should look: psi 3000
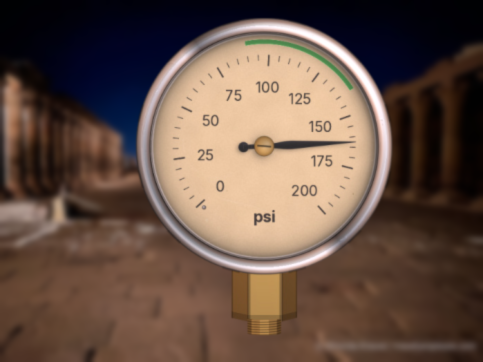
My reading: psi 162.5
